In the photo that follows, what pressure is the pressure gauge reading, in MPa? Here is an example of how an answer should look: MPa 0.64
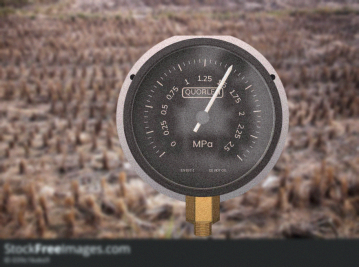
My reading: MPa 1.5
